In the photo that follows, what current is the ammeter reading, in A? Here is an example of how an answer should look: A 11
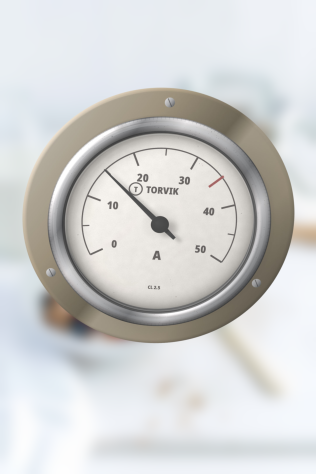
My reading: A 15
